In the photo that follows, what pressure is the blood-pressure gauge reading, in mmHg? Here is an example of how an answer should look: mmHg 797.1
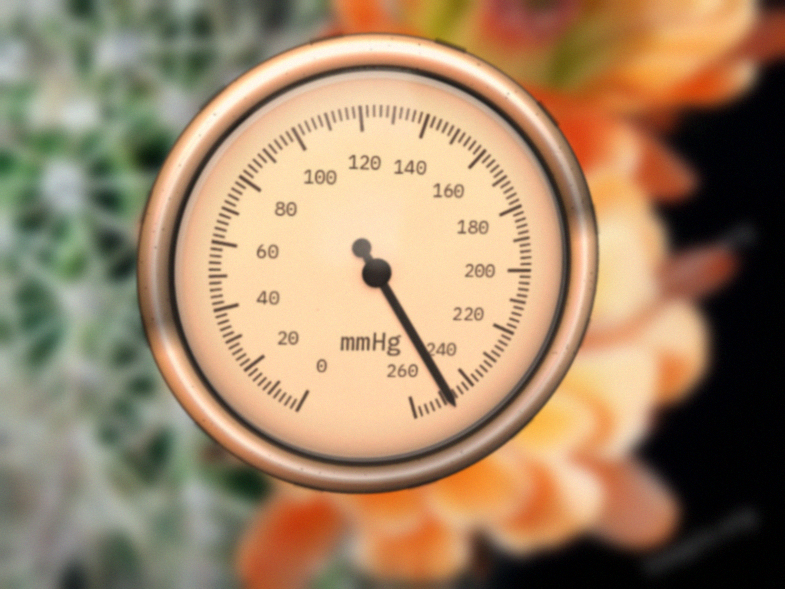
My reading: mmHg 248
